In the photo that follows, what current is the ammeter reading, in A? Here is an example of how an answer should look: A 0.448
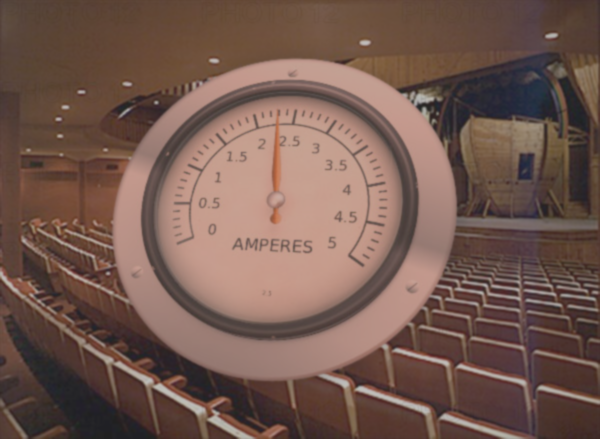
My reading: A 2.3
